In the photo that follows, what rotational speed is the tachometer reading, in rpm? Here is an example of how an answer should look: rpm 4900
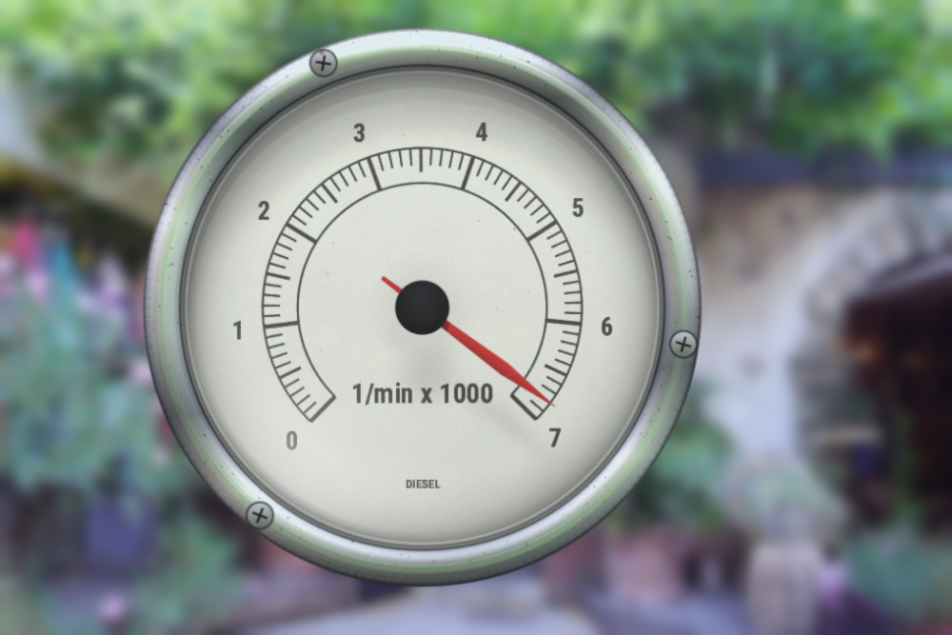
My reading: rpm 6800
